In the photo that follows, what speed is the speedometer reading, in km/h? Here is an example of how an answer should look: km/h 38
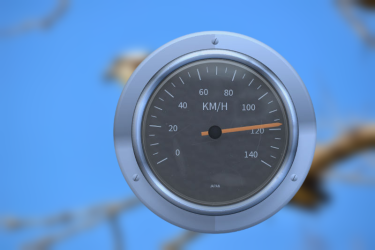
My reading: km/h 117.5
